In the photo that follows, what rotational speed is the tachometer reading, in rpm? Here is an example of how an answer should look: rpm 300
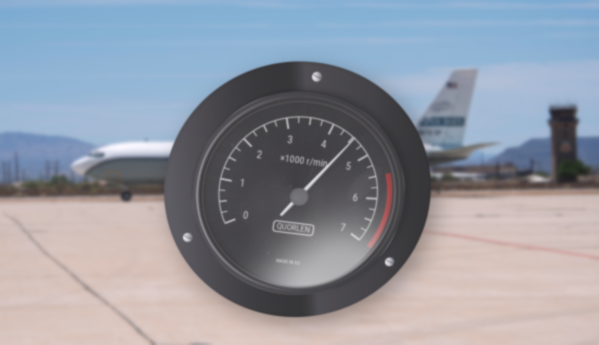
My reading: rpm 4500
